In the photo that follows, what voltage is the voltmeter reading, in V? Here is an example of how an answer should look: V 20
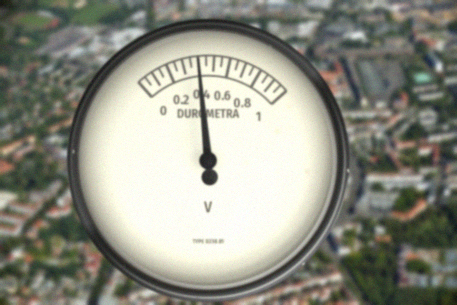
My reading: V 0.4
